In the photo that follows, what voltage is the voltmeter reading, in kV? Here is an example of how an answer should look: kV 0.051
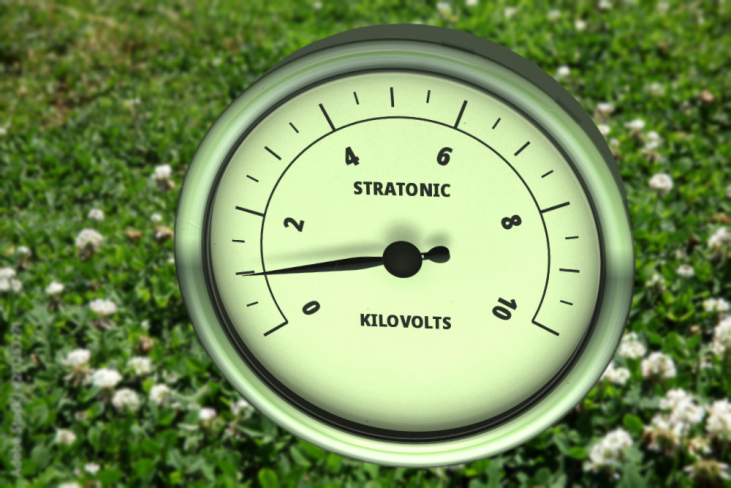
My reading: kV 1
